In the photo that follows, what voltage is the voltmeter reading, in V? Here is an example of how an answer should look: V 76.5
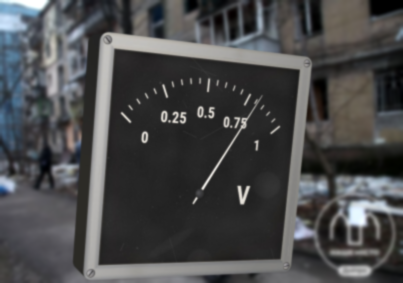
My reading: V 0.8
